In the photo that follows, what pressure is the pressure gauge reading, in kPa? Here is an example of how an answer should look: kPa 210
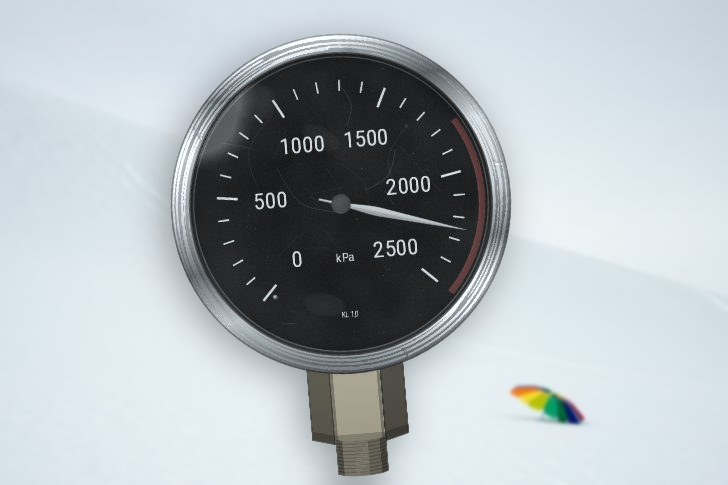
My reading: kPa 2250
